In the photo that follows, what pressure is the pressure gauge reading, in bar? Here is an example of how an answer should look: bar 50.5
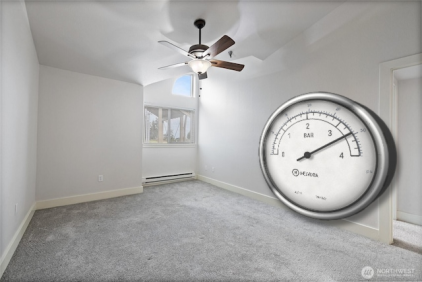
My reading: bar 3.4
